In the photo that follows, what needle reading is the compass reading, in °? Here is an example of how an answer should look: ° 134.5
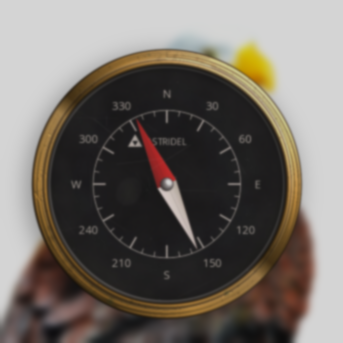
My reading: ° 335
